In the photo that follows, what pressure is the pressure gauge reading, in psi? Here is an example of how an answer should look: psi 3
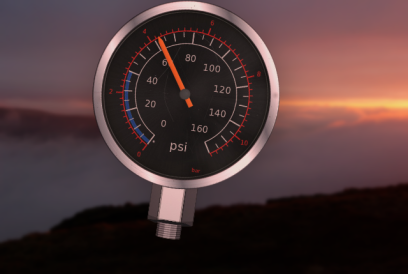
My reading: psi 62.5
